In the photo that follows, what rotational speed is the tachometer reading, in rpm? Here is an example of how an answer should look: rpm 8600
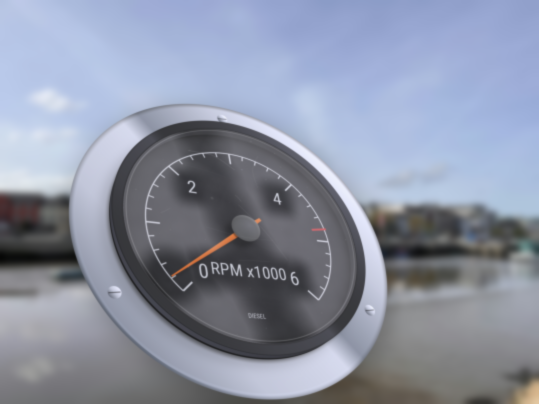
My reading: rpm 200
